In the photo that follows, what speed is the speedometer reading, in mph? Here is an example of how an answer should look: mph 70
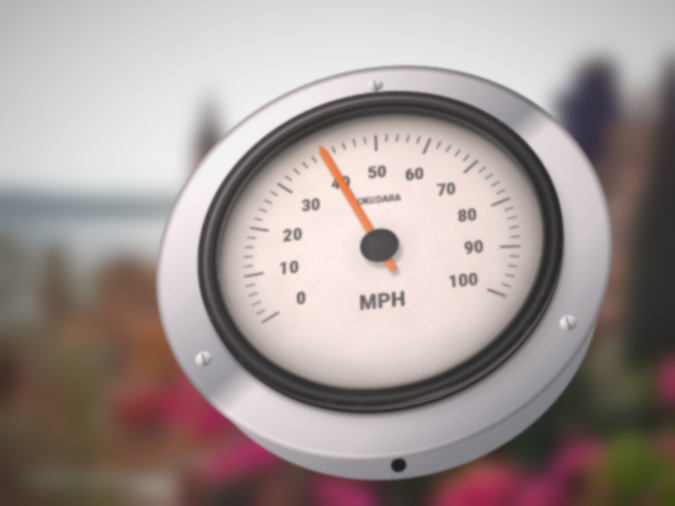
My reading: mph 40
